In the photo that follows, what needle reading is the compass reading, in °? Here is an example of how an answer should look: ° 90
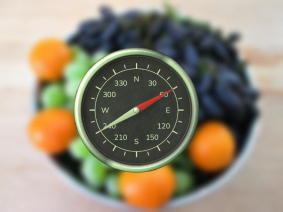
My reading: ° 60
